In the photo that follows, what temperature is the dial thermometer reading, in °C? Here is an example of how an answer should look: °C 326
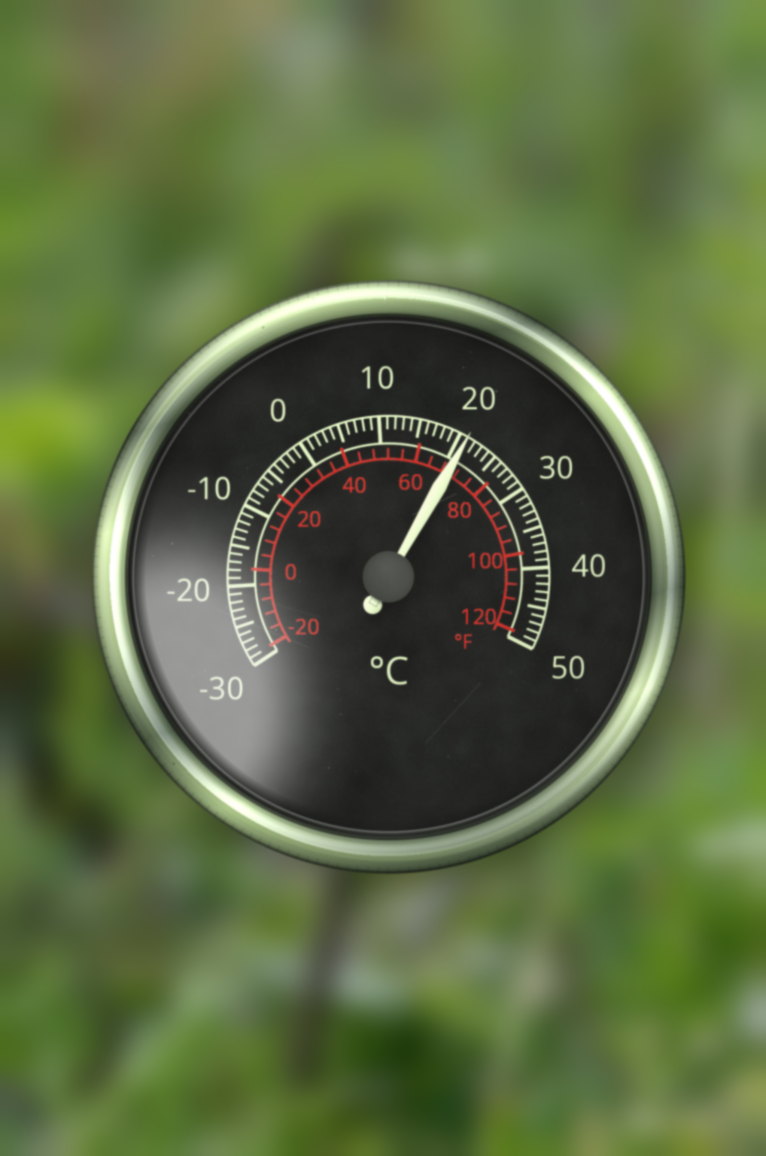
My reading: °C 21
